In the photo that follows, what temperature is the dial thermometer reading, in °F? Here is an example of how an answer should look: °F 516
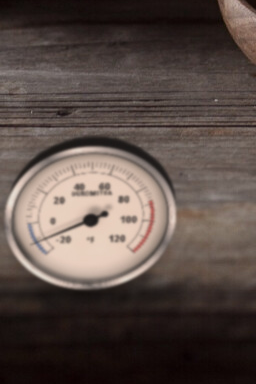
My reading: °F -10
